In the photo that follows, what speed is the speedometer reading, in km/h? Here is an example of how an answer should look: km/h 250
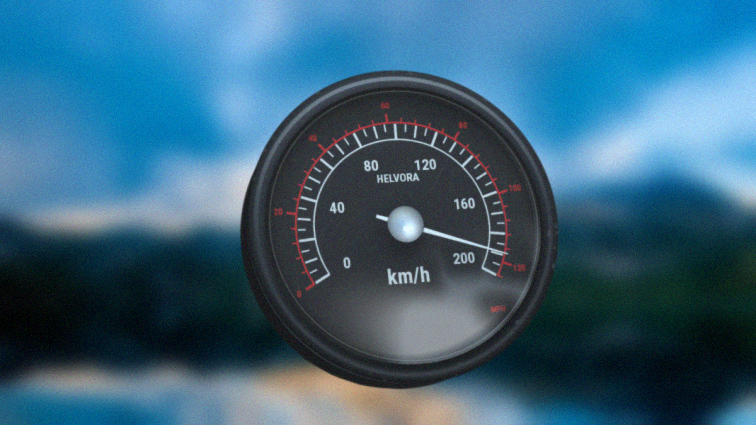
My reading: km/h 190
